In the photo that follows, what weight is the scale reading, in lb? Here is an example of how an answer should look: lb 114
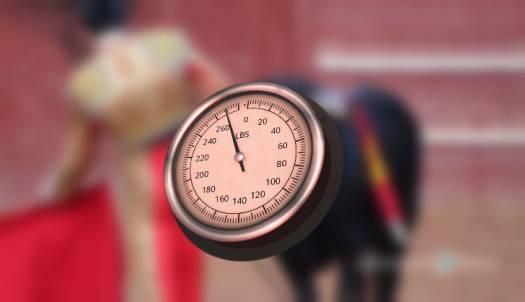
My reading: lb 270
